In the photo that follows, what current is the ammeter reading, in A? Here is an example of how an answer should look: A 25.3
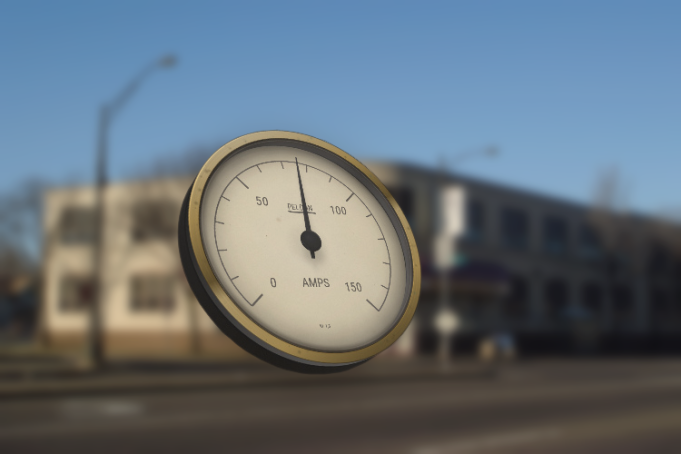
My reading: A 75
